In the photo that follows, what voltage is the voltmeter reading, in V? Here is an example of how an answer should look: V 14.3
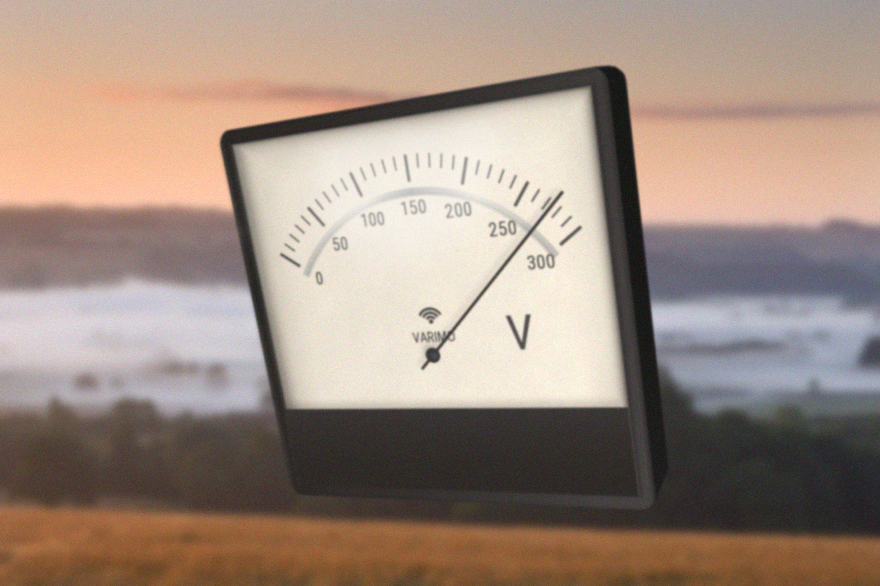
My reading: V 275
